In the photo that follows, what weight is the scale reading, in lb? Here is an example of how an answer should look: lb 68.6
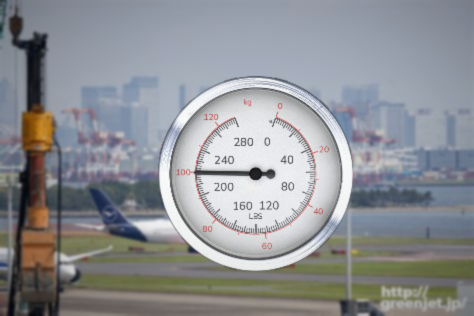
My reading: lb 220
